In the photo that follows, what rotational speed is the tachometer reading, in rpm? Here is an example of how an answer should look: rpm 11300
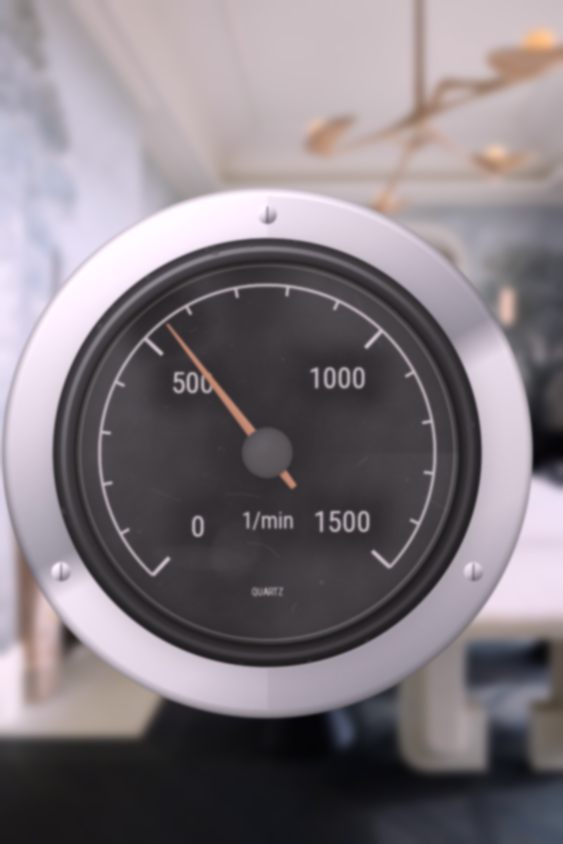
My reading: rpm 550
